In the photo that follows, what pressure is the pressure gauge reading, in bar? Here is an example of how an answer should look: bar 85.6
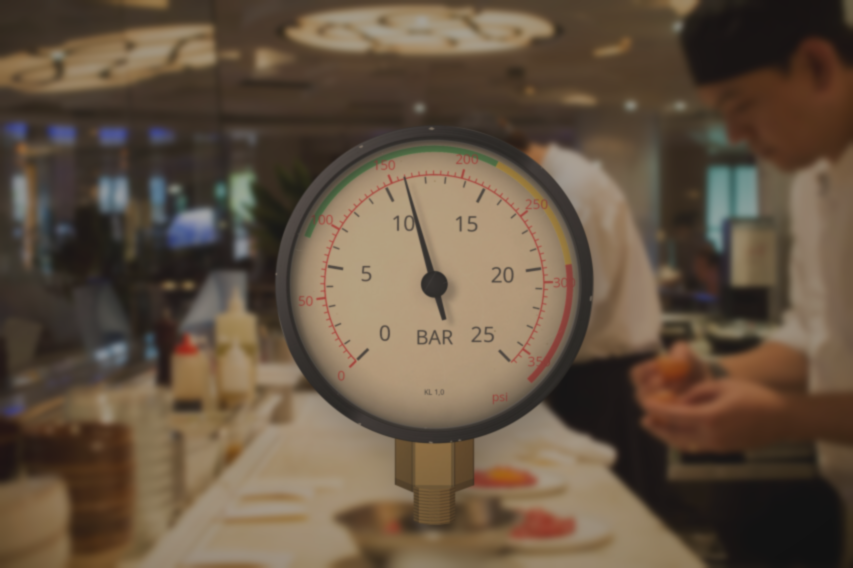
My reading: bar 11
